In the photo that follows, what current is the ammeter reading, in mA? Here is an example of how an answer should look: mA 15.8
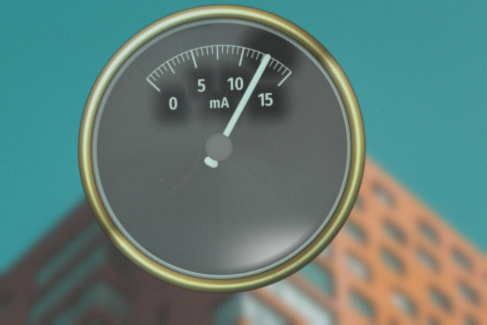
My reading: mA 12.5
